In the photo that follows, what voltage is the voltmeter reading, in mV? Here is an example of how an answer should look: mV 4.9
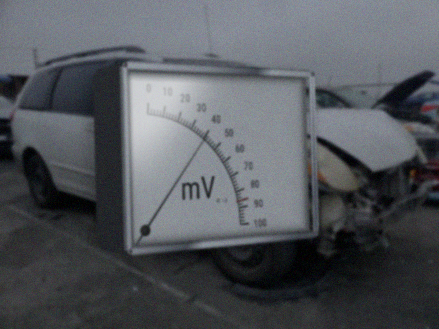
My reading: mV 40
